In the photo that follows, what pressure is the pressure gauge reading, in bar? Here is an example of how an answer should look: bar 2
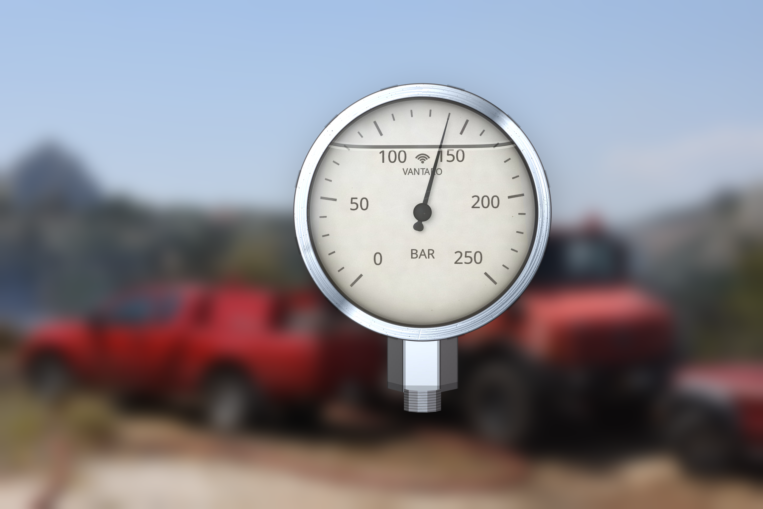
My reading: bar 140
